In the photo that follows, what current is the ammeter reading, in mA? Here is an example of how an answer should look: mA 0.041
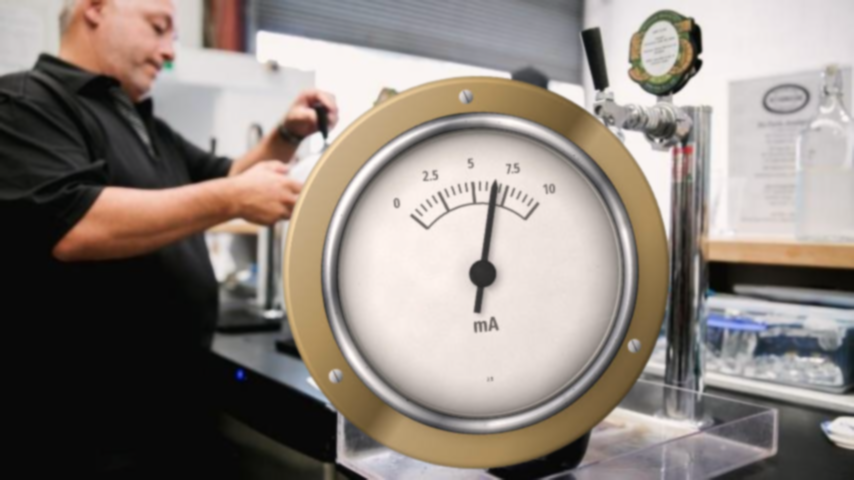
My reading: mA 6.5
